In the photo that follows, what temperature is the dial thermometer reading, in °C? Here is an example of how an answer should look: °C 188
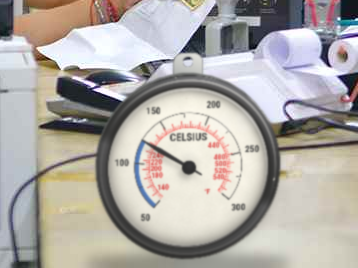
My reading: °C 125
